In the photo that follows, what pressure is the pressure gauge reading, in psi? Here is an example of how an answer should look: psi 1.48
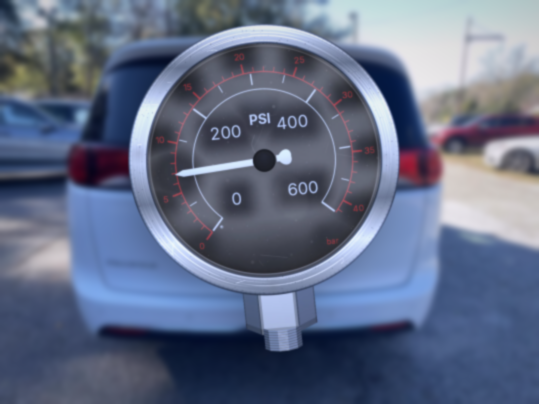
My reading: psi 100
